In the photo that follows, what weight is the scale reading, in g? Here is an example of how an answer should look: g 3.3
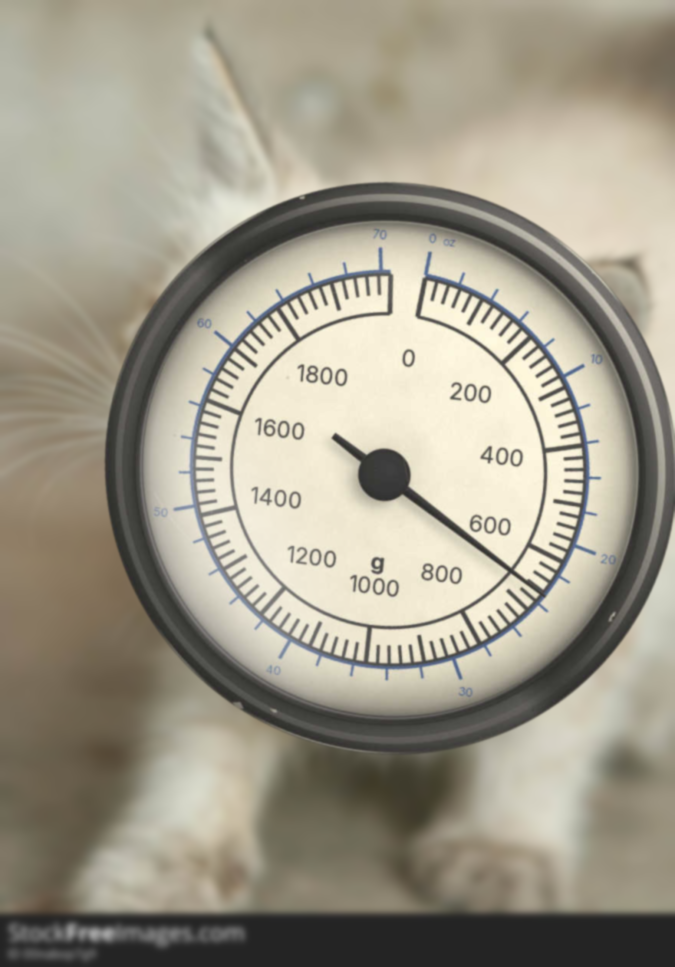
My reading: g 660
